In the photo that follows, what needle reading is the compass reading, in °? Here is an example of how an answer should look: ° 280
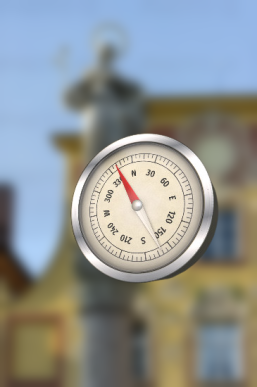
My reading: ° 340
